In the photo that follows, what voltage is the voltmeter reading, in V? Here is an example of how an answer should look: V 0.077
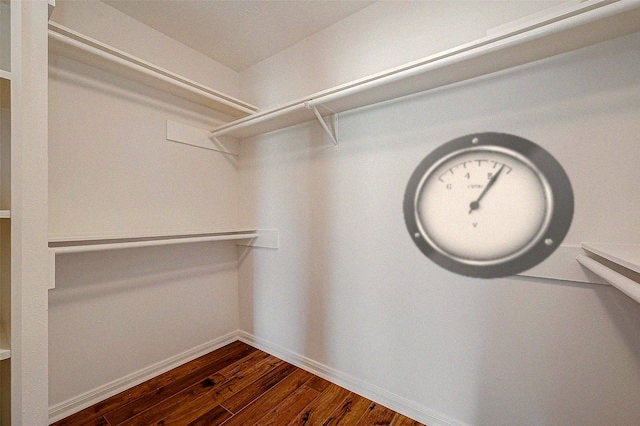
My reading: V 9
